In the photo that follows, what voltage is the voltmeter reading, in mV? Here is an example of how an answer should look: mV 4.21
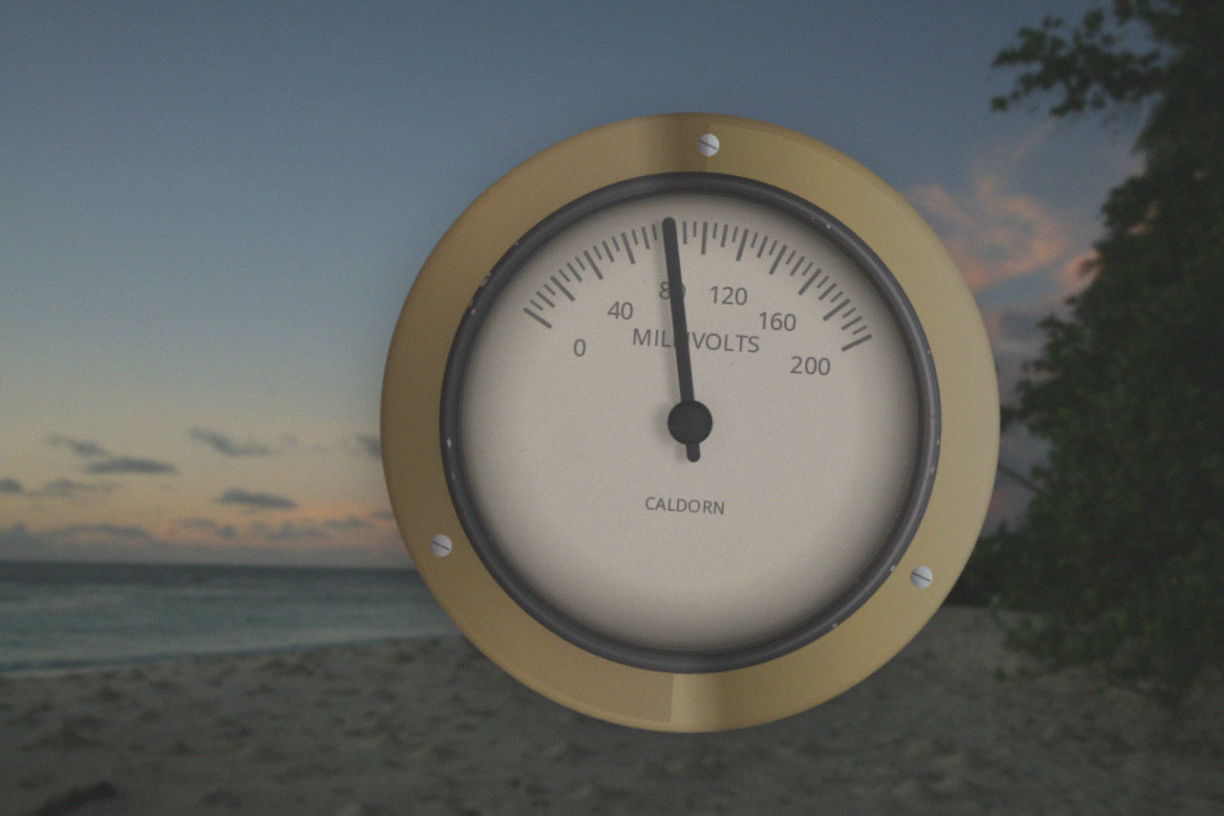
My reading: mV 82.5
